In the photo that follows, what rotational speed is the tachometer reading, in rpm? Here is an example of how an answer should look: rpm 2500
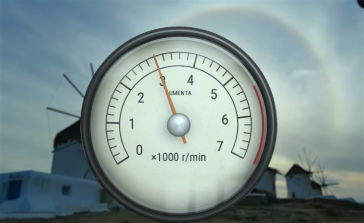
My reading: rpm 3000
